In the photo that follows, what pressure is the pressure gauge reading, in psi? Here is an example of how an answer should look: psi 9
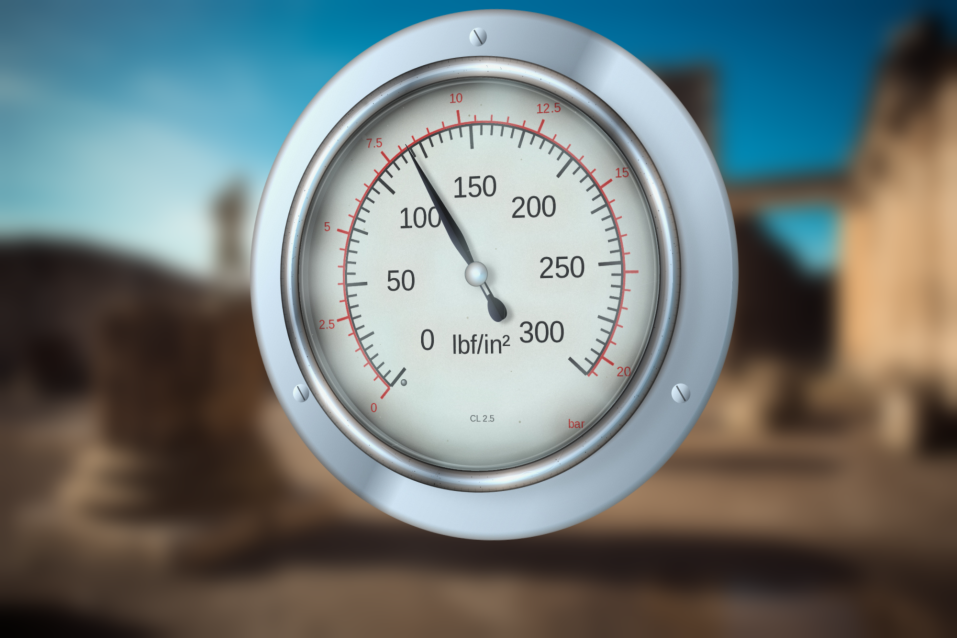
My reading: psi 120
